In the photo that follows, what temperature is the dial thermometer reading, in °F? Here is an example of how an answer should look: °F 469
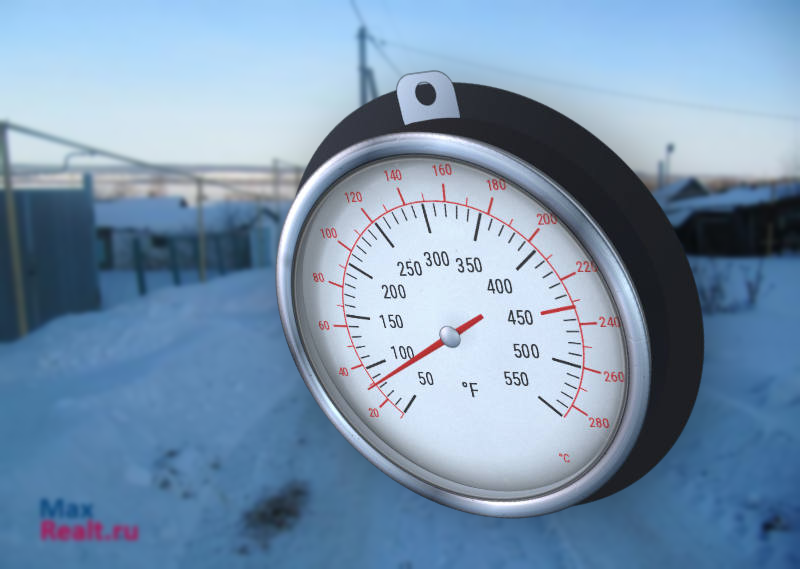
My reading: °F 85
